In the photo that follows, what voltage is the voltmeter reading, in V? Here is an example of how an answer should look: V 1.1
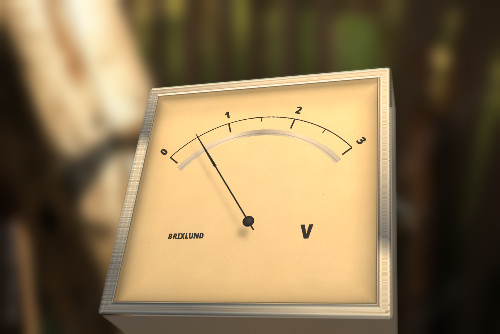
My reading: V 0.5
